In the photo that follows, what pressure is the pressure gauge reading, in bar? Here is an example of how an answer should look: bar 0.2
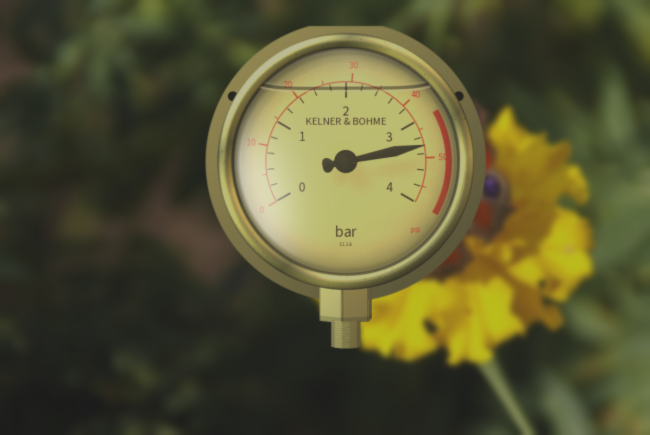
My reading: bar 3.3
